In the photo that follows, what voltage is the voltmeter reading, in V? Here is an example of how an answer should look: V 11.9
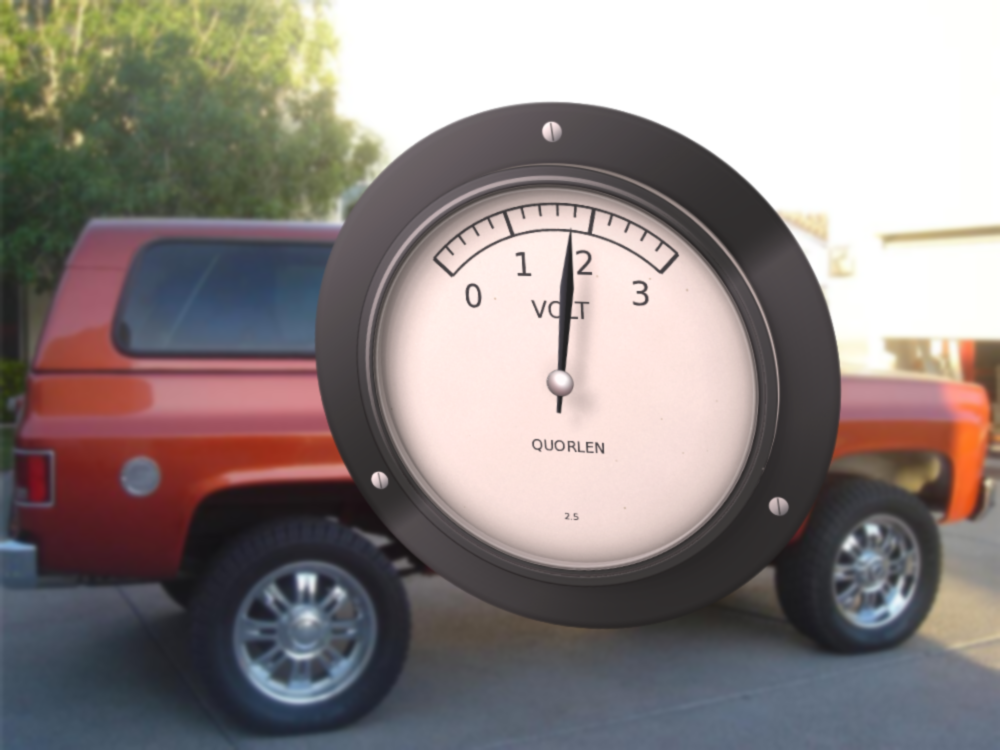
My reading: V 1.8
